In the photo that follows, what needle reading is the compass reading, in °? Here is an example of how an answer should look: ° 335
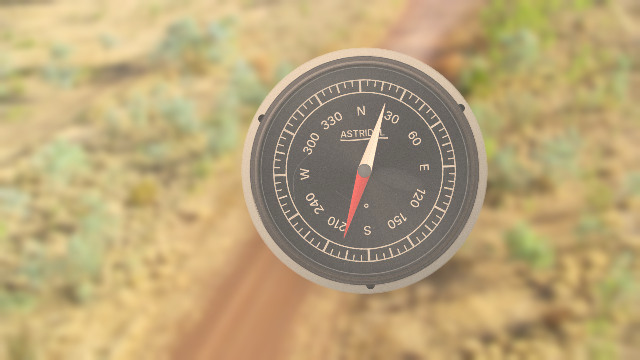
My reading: ° 200
